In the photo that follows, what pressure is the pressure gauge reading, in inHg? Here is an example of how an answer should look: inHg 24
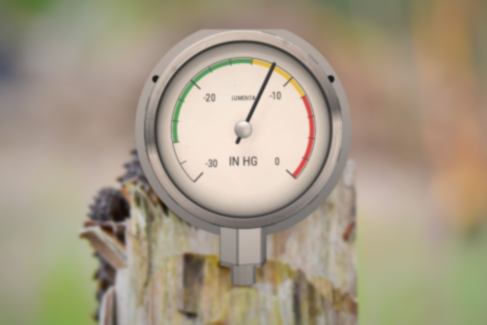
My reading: inHg -12
